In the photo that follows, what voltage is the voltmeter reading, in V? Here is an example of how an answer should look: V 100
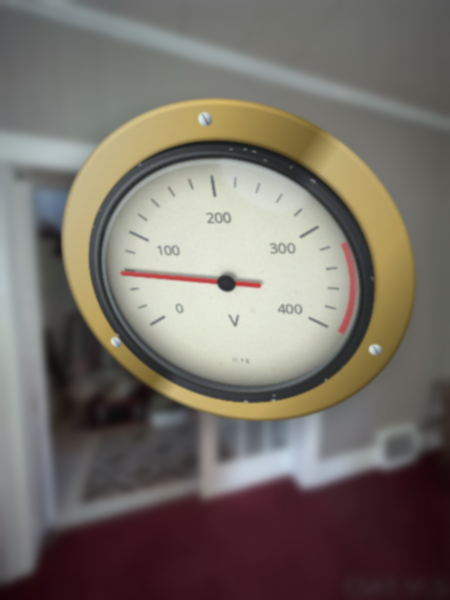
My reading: V 60
